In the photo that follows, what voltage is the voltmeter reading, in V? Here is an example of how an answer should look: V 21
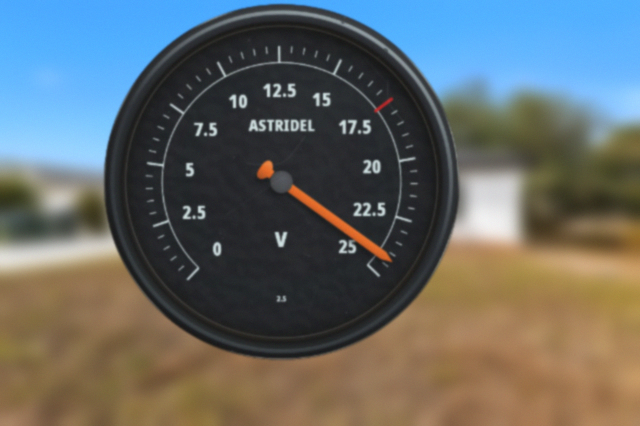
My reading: V 24.25
